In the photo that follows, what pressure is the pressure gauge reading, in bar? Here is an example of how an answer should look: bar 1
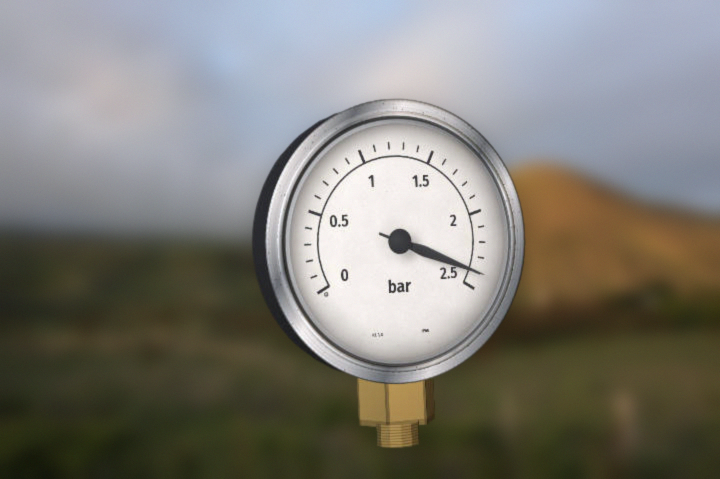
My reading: bar 2.4
